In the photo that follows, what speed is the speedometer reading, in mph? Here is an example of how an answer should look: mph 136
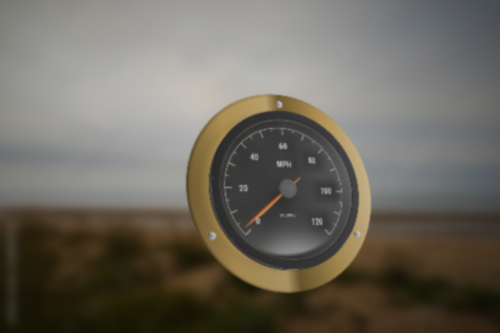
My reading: mph 2.5
